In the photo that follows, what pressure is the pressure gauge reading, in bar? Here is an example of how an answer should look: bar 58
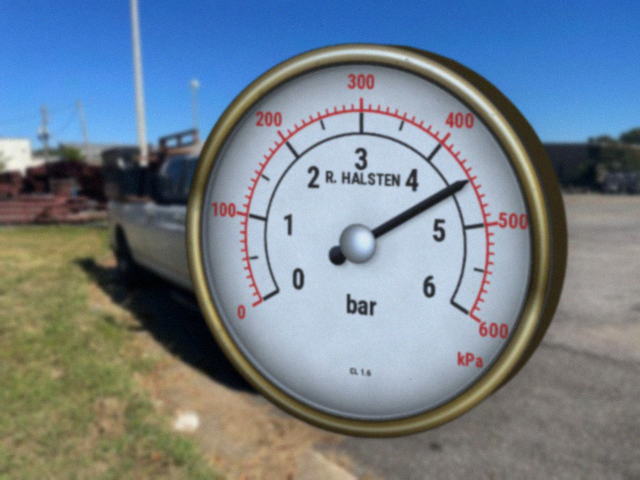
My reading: bar 4.5
